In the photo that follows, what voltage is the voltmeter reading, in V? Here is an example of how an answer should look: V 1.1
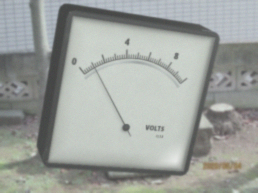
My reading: V 1
